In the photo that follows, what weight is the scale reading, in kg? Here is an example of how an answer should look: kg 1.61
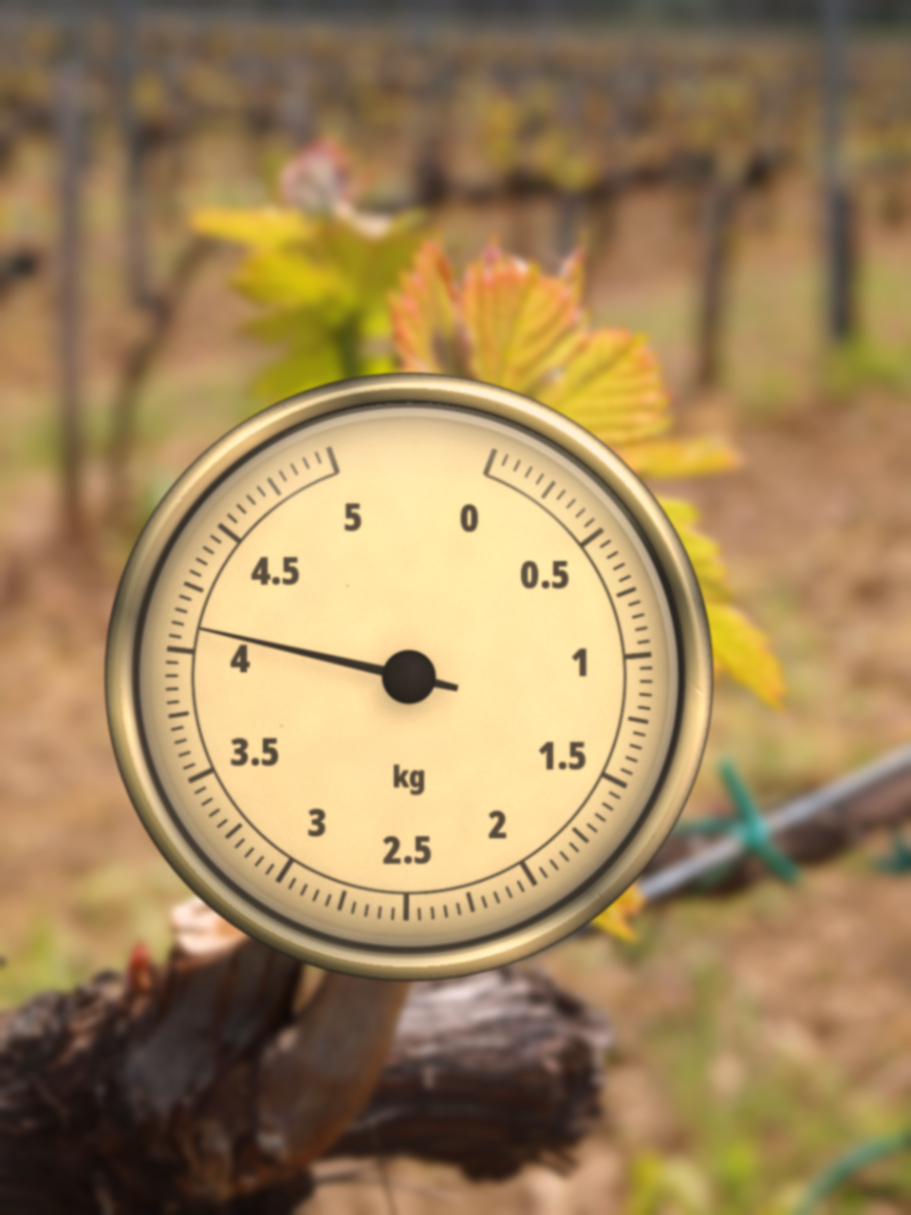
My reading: kg 4.1
